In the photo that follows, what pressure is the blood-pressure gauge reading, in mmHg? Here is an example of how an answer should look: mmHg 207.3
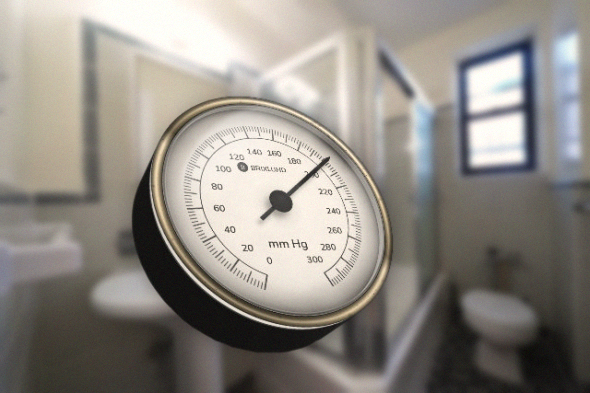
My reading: mmHg 200
